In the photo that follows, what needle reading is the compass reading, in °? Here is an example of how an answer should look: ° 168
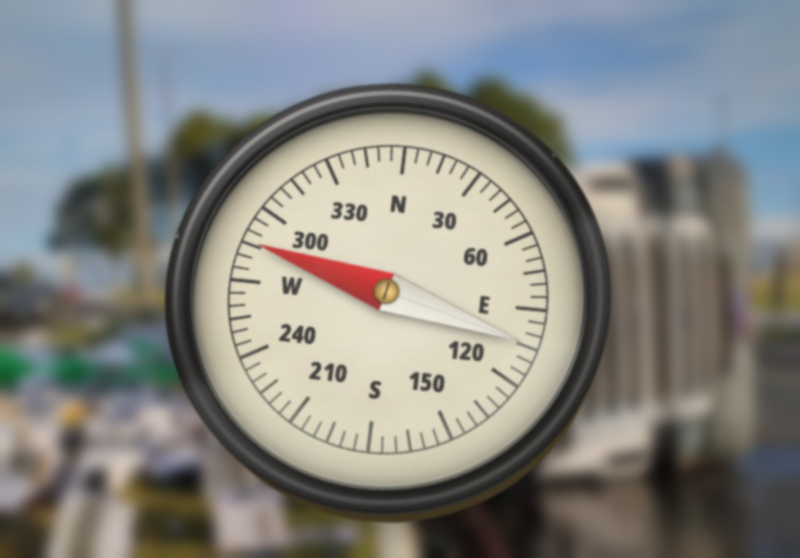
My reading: ° 285
